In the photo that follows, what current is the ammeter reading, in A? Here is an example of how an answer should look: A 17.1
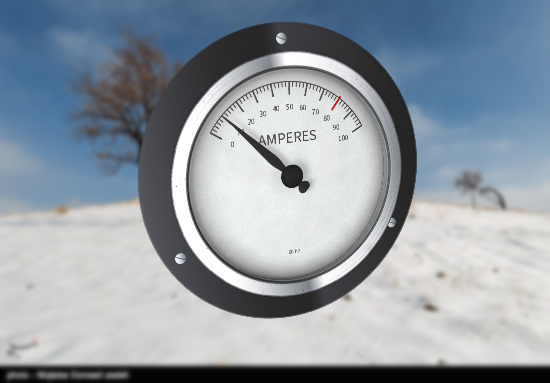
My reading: A 10
